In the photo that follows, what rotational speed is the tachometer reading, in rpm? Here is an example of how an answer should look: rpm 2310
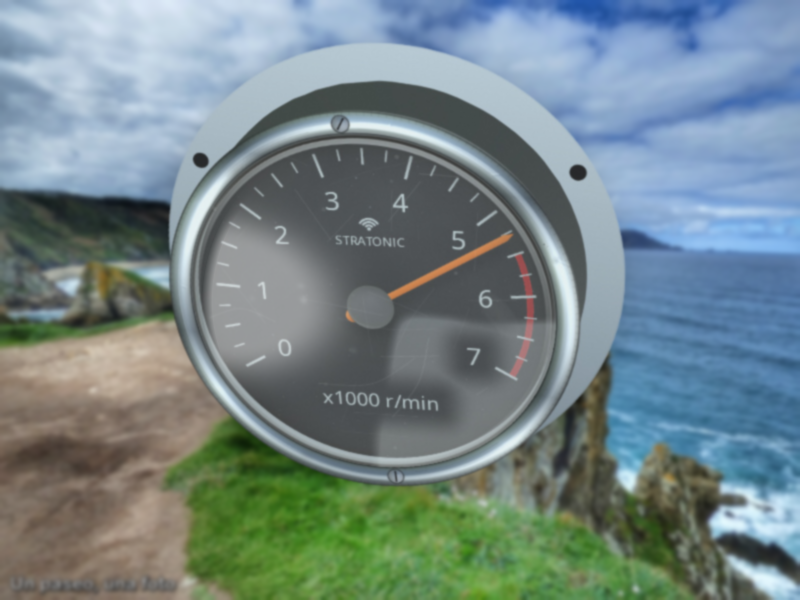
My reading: rpm 5250
